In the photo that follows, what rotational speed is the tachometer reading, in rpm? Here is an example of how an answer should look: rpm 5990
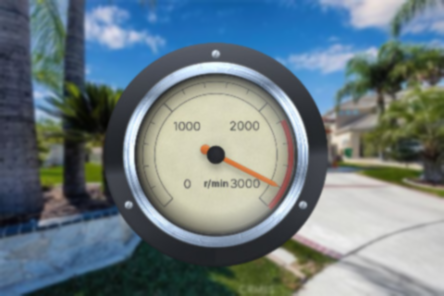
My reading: rpm 2800
